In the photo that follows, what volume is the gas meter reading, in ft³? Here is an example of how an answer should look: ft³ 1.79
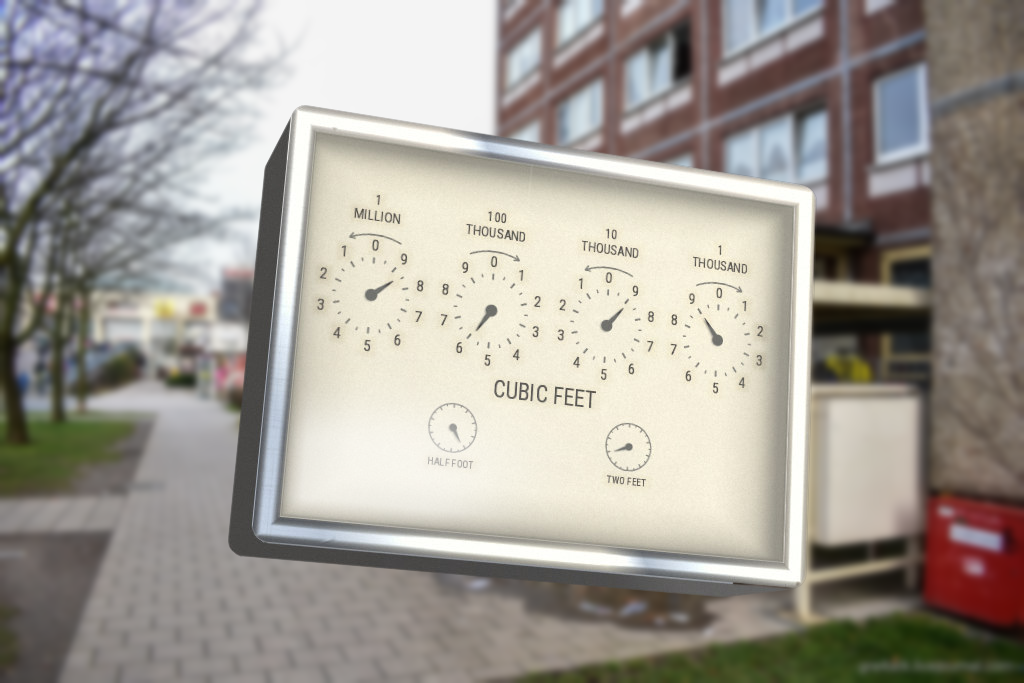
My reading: ft³ 858900
